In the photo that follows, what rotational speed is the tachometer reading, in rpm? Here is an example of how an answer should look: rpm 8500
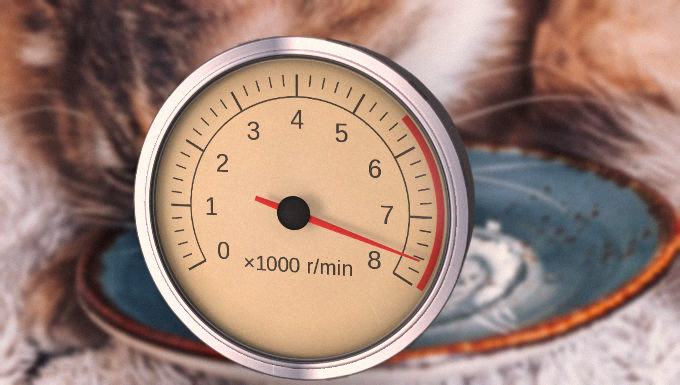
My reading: rpm 7600
